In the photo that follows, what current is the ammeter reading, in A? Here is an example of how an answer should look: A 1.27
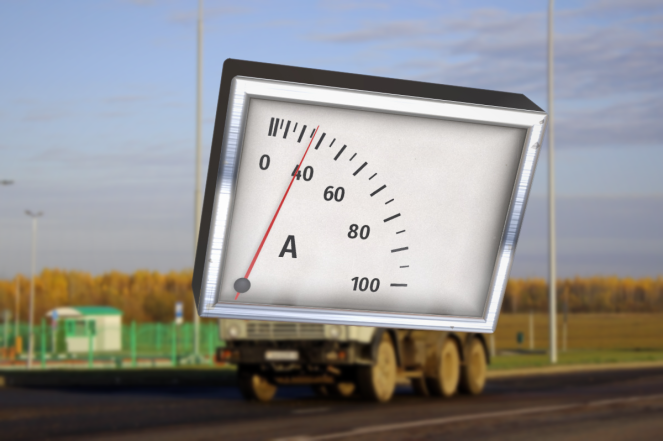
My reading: A 35
